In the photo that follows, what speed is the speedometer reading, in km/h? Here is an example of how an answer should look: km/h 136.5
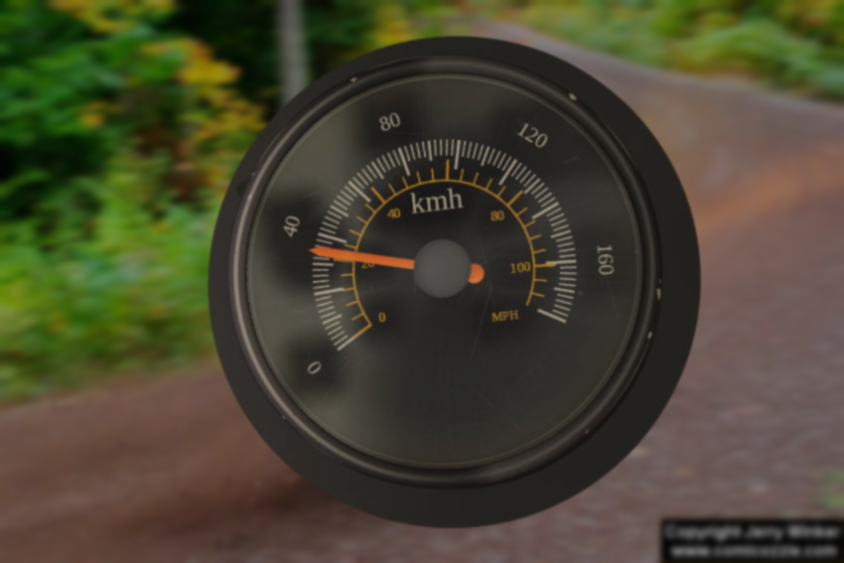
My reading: km/h 34
